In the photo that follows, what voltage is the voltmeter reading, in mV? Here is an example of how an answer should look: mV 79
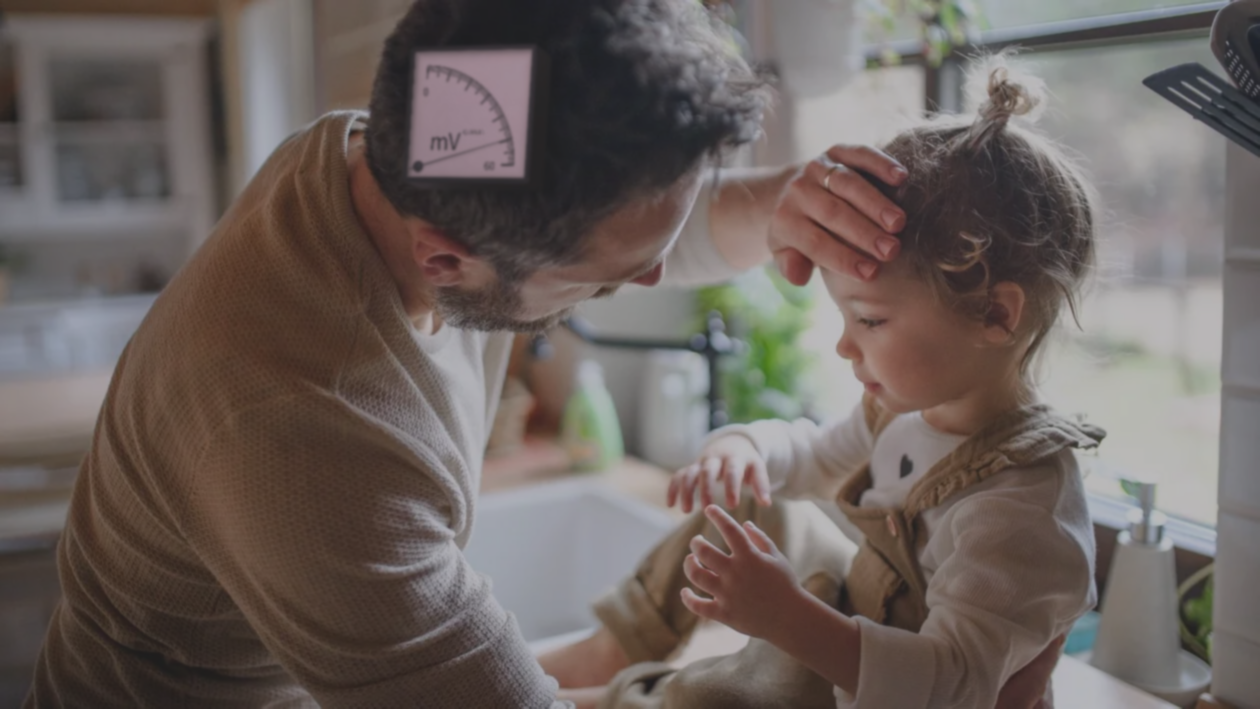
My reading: mV 50
